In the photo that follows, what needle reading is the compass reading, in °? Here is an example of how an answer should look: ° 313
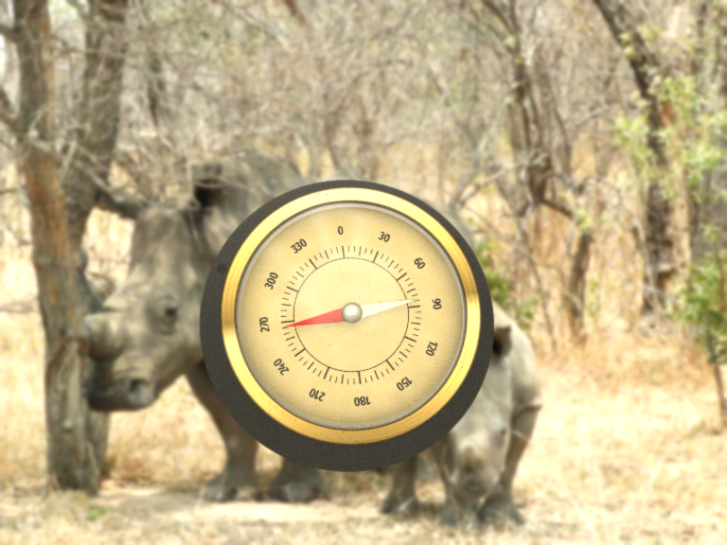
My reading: ° 265
